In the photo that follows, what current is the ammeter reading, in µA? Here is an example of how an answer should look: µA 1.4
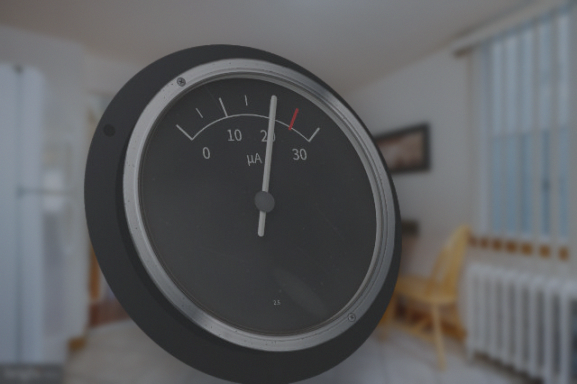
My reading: µA 20
